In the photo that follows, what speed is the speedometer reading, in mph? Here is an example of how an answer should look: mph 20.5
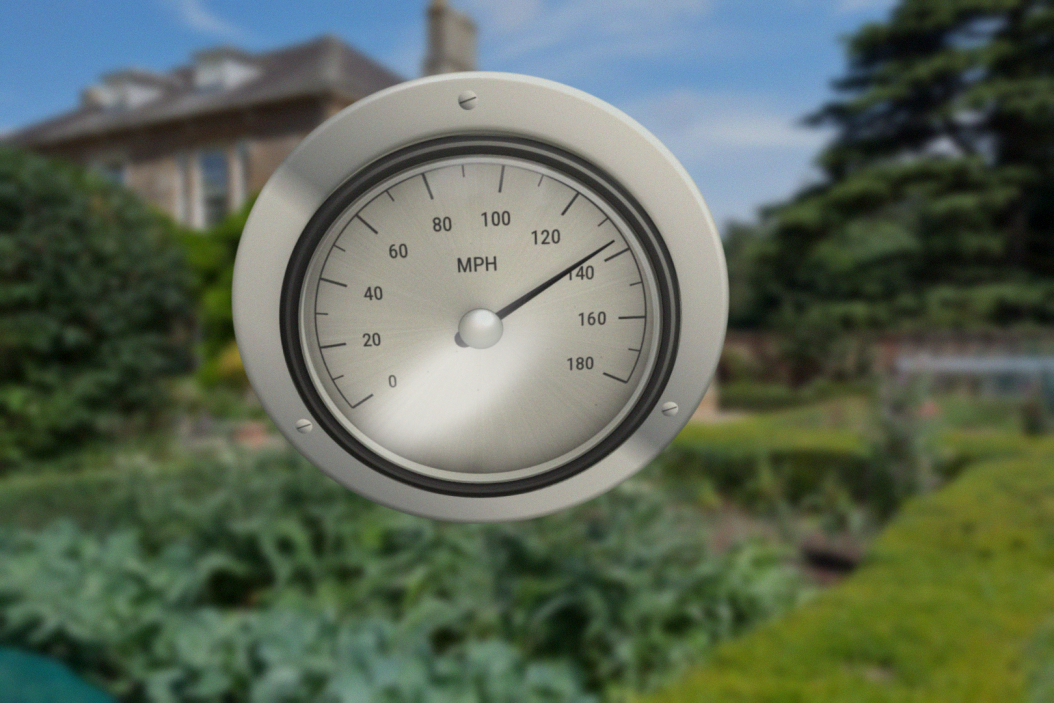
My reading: mph 135
